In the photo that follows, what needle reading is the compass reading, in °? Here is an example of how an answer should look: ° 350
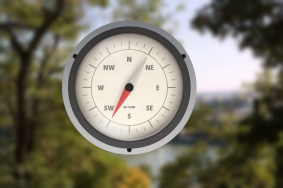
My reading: ° 210
